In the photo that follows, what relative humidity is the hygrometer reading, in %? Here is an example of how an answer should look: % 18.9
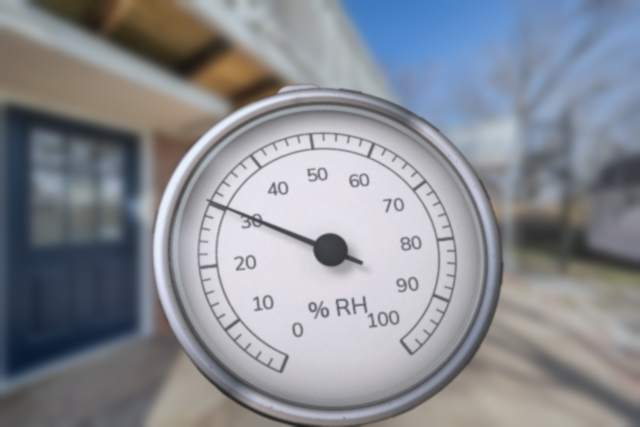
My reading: % 30
